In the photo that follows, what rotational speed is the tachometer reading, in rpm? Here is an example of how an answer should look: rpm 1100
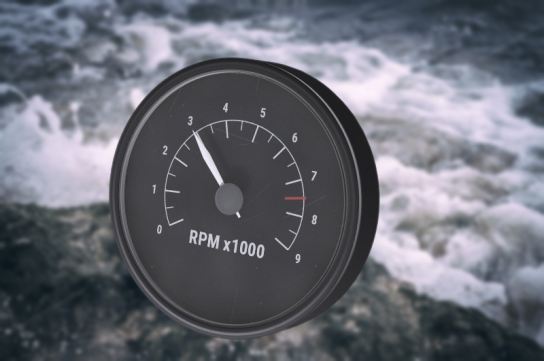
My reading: rpm 3000
